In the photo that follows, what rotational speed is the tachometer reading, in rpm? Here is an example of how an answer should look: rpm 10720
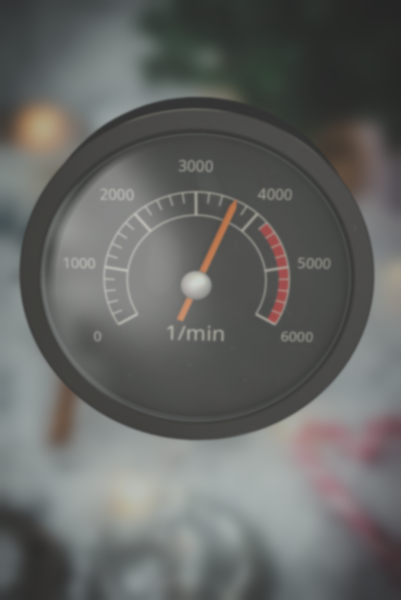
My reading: rpm 3600
